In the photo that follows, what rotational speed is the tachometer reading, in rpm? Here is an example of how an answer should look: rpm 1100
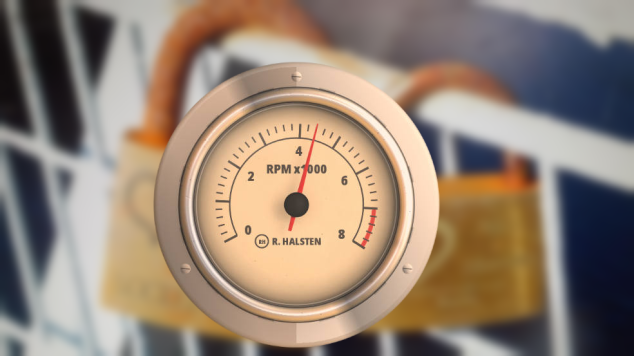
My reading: rpm 4400
